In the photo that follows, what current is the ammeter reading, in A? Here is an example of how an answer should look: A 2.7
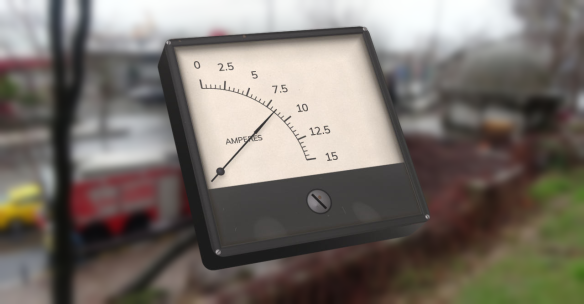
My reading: A 8.5
